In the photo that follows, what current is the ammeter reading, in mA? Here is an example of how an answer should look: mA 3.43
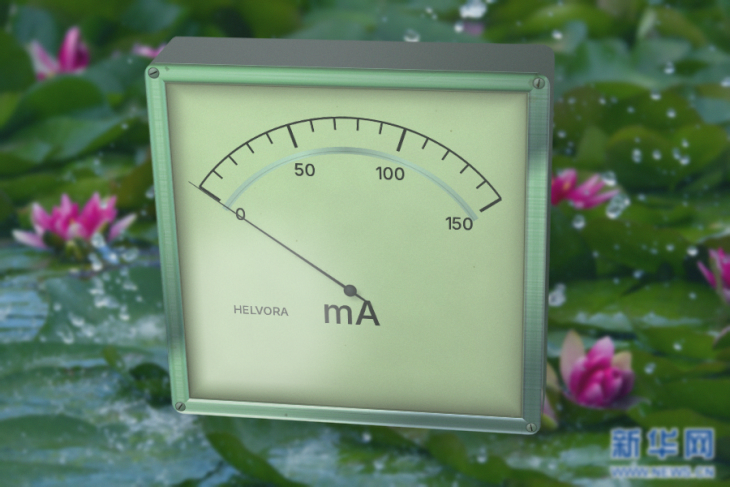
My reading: mA 0
